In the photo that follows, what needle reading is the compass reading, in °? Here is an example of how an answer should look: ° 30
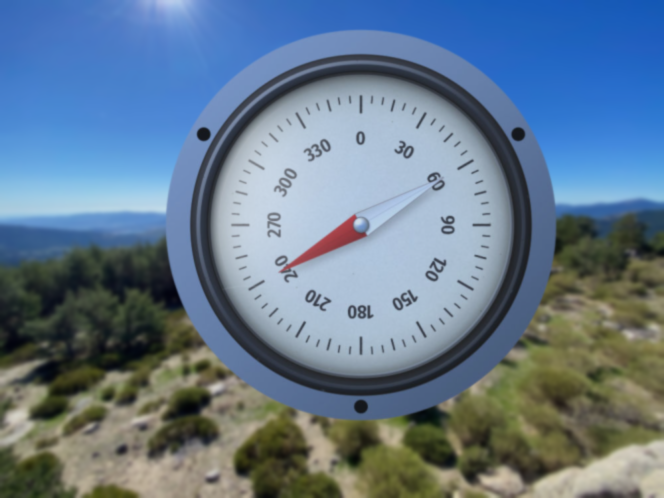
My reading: ° 240
